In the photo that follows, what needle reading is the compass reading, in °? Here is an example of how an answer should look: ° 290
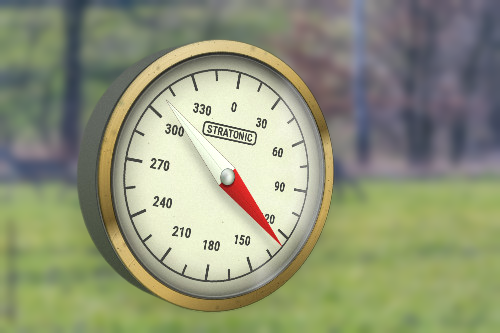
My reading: ° 127.5
